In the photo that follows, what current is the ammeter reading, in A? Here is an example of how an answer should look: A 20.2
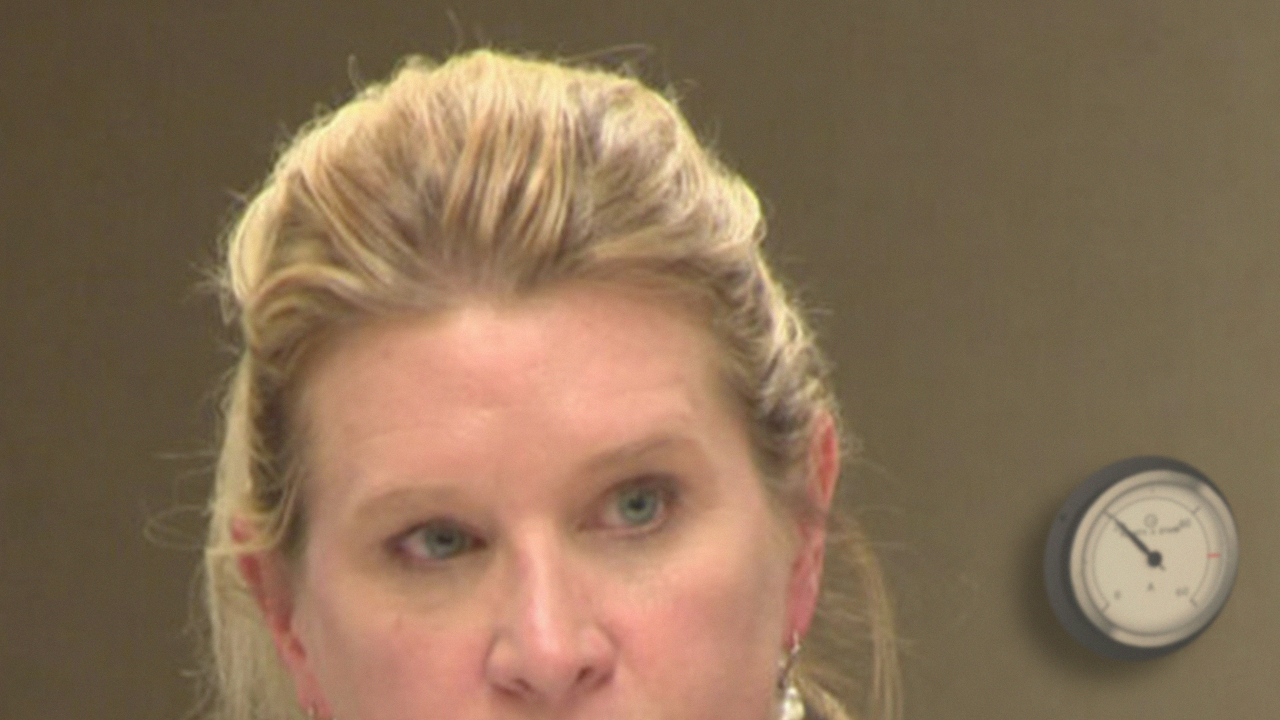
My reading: A 20
